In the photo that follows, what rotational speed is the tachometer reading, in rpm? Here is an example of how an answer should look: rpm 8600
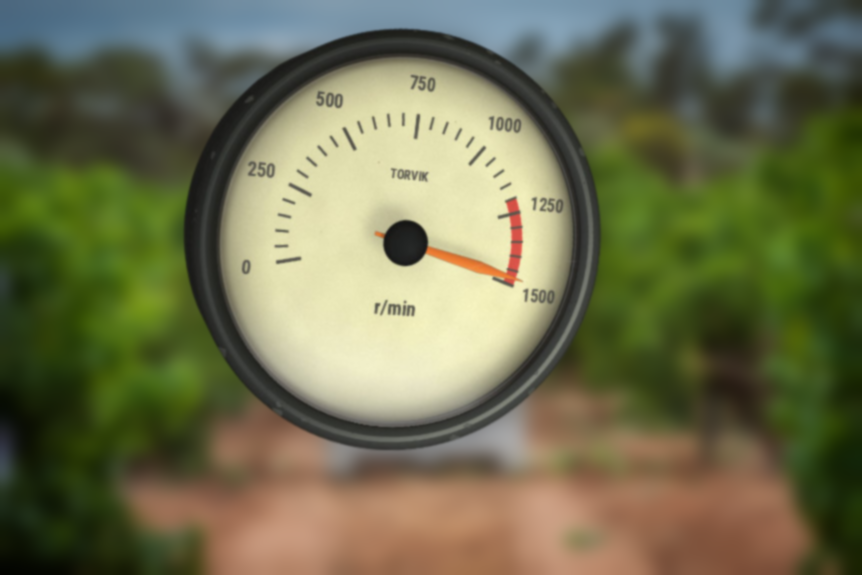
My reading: rpm 1475
